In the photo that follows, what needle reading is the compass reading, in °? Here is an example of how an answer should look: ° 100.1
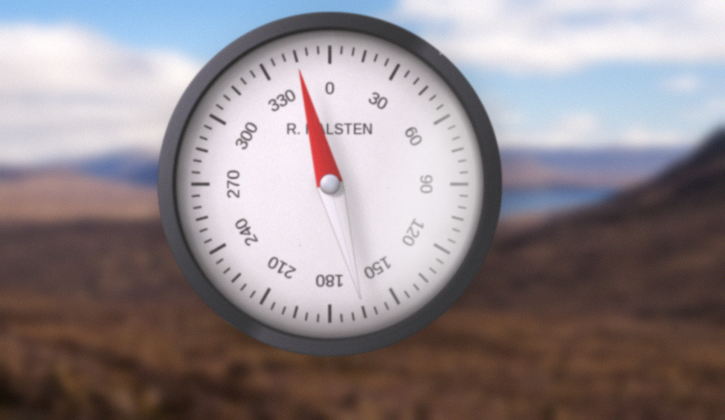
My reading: ° 345
